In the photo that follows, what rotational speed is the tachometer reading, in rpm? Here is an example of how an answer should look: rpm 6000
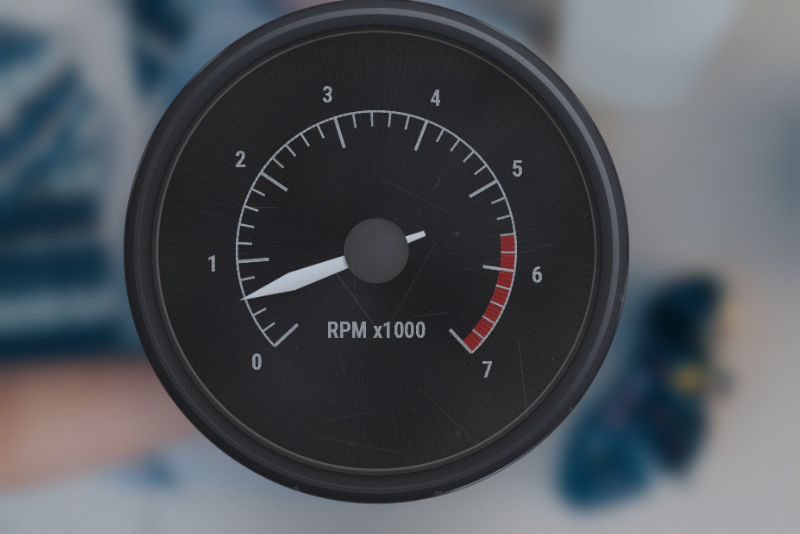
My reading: rpm 600
